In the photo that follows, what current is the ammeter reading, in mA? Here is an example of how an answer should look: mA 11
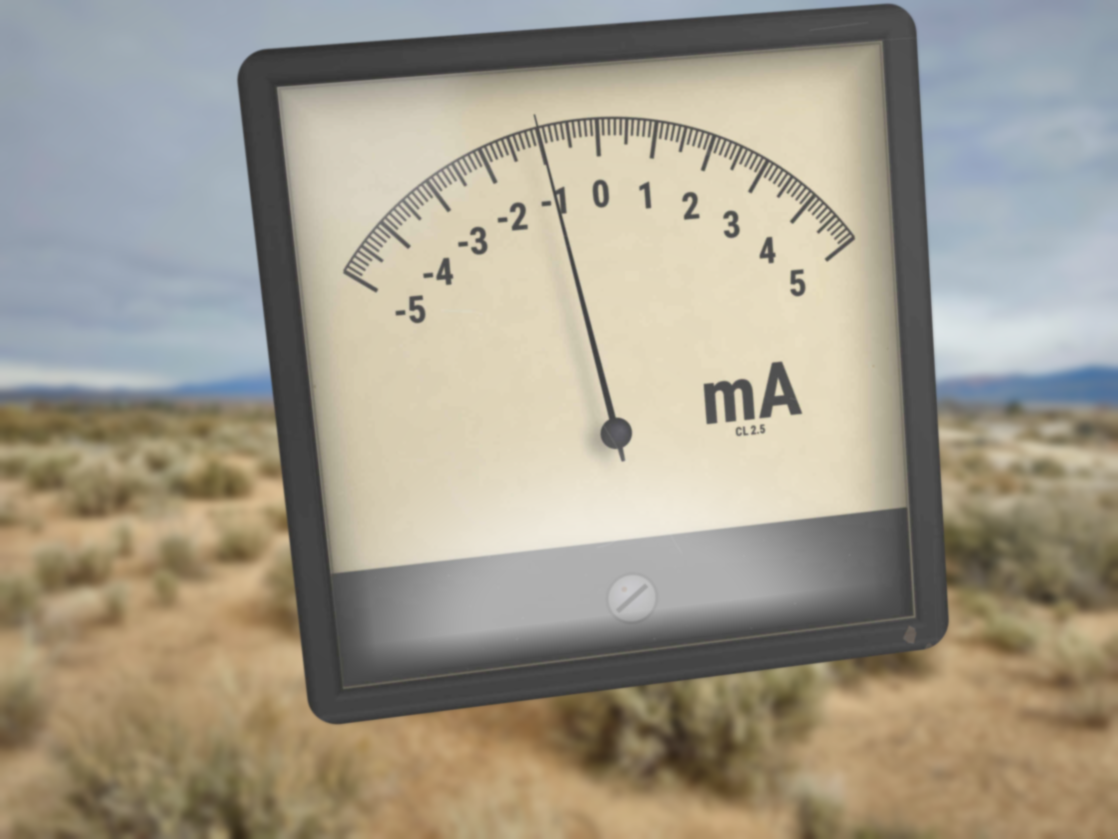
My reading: mA -1
